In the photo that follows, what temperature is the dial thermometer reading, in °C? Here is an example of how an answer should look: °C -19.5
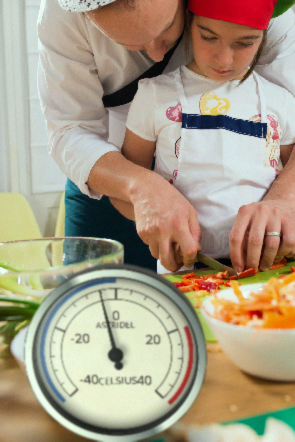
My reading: °C -4
